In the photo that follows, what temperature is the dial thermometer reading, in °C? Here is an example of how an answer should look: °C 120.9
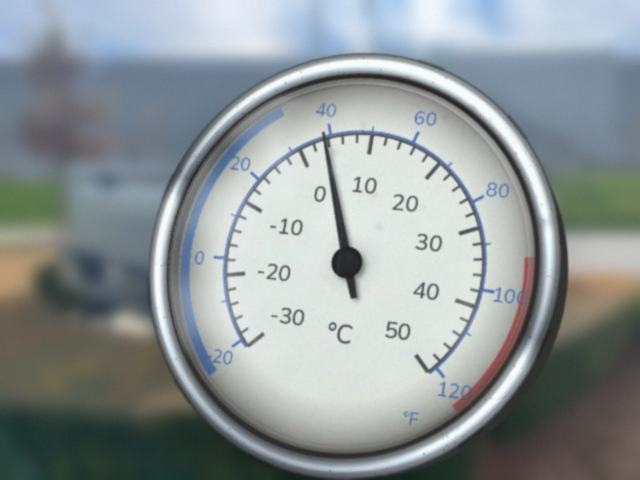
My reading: °C 4
